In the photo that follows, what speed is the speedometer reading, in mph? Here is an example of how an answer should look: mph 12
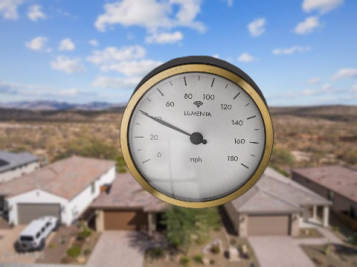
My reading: mph 40
